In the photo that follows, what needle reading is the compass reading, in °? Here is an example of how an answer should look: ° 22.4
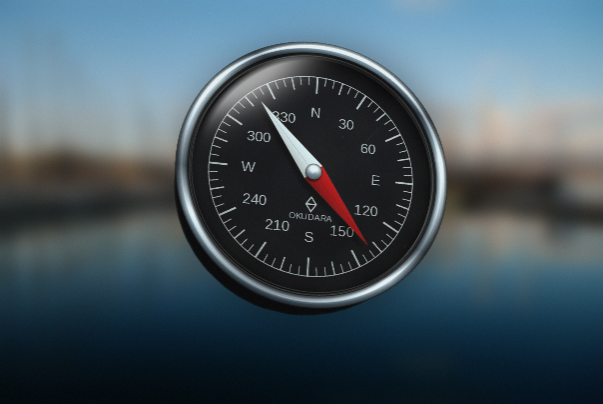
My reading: ° 140
